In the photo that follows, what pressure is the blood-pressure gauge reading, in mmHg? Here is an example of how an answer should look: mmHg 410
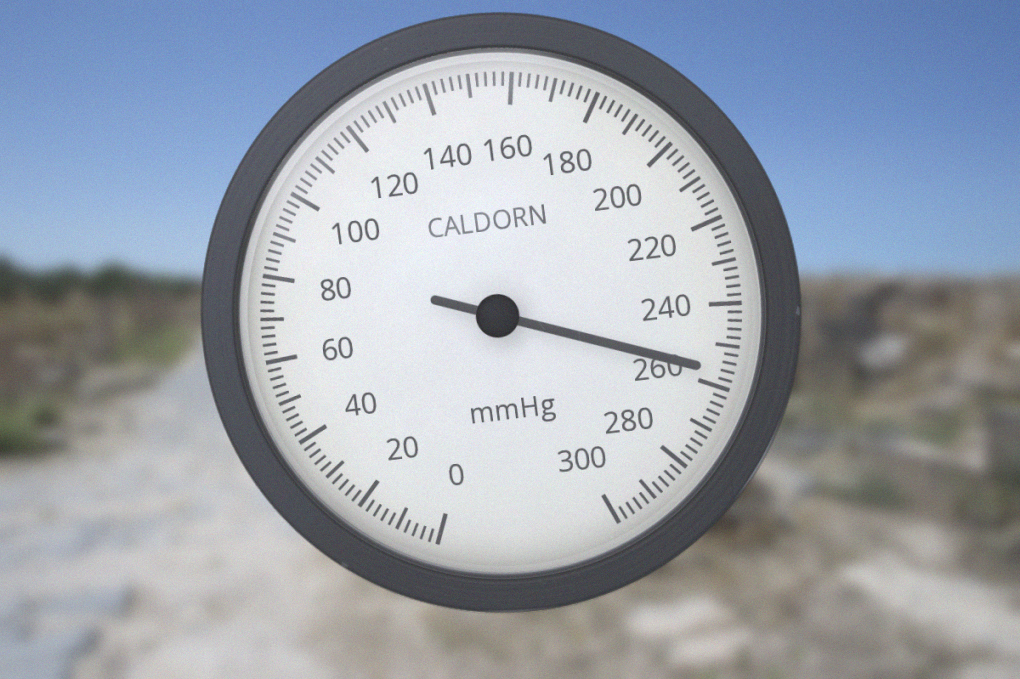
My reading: mmHg 256
